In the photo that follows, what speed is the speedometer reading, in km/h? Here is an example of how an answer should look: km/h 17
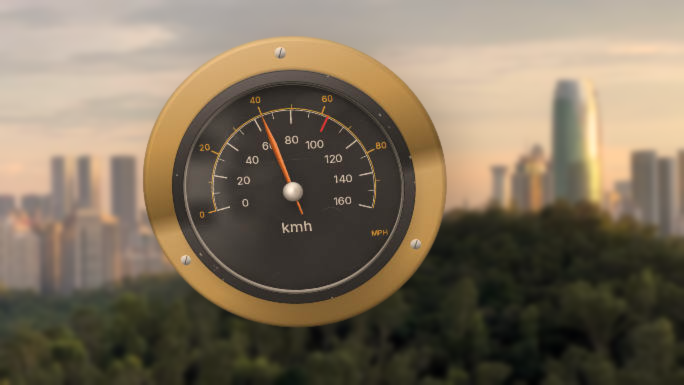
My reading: km/h 65
